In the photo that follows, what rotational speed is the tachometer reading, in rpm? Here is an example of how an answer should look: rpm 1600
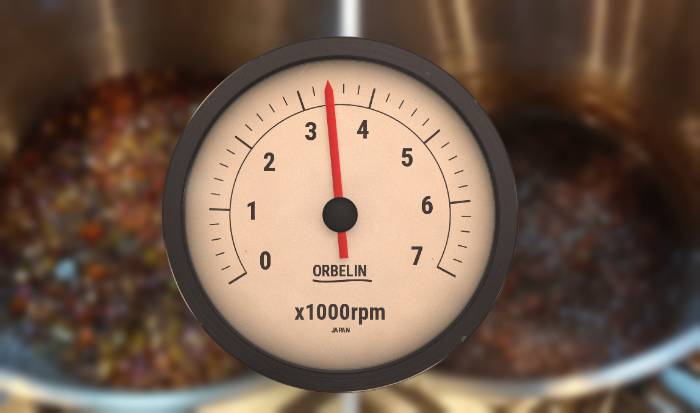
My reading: rpm 3400
